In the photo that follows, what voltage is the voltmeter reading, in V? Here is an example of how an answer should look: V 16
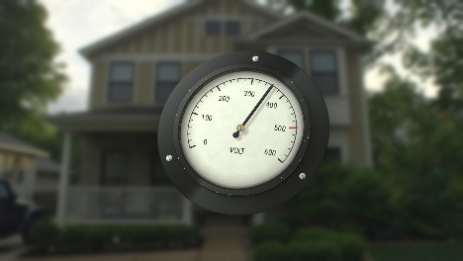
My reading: V 360
